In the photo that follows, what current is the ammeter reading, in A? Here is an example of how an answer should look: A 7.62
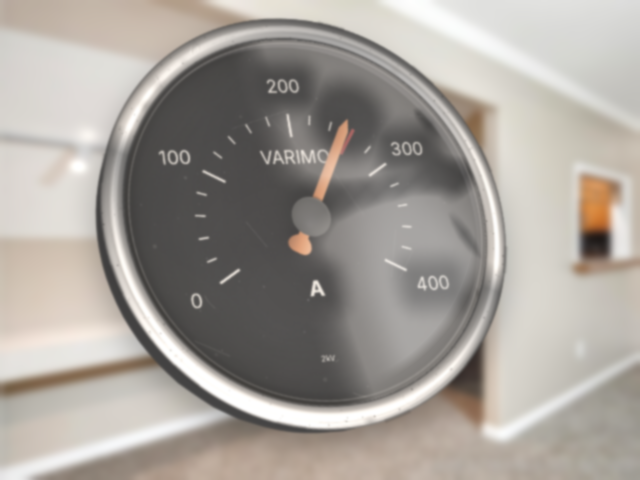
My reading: A 250
